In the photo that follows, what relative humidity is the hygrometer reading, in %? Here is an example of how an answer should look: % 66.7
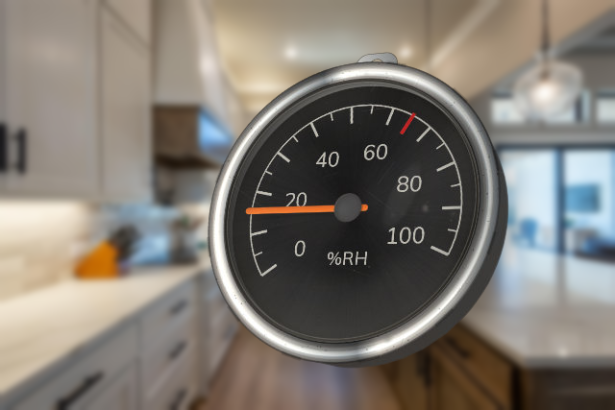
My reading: % 15
